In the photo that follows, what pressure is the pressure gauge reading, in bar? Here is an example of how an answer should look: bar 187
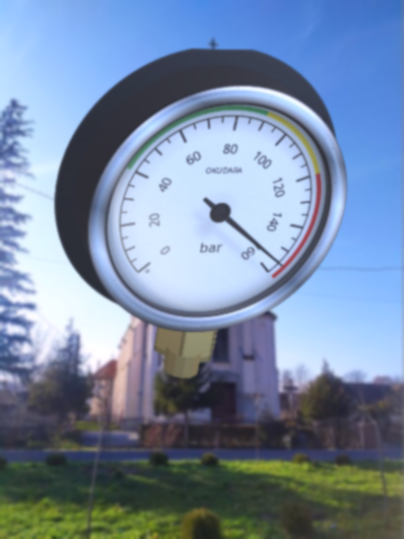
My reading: bar 155
